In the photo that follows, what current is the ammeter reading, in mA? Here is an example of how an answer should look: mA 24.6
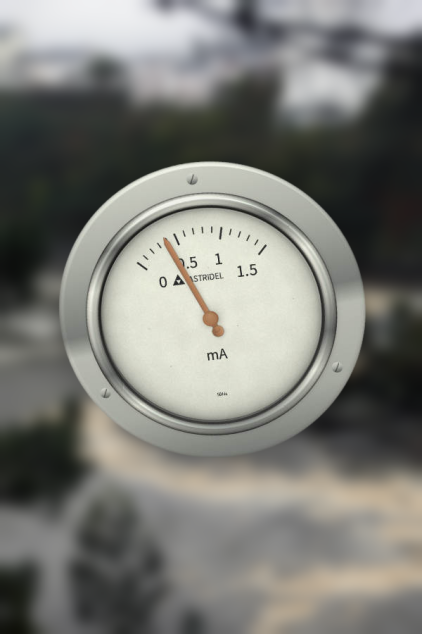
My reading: mA 0.4
